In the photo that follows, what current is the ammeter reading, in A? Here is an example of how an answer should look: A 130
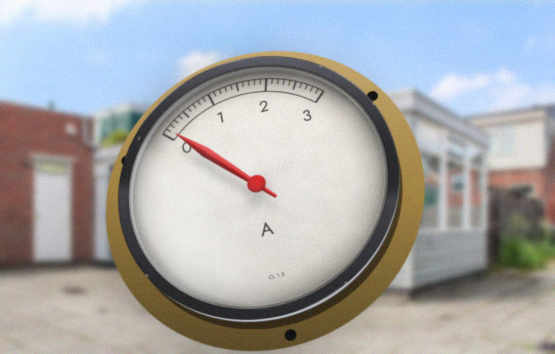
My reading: A 0.1
